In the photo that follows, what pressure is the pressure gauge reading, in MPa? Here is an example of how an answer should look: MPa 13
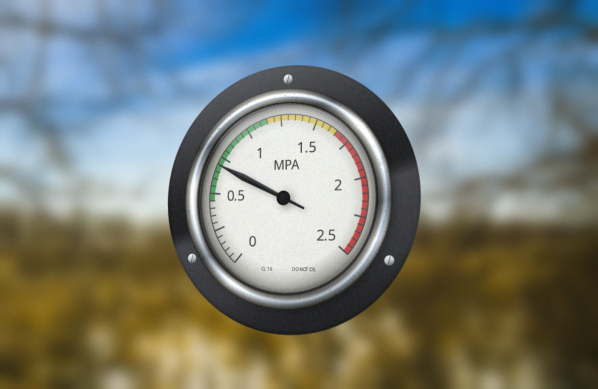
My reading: MPa 0.7
